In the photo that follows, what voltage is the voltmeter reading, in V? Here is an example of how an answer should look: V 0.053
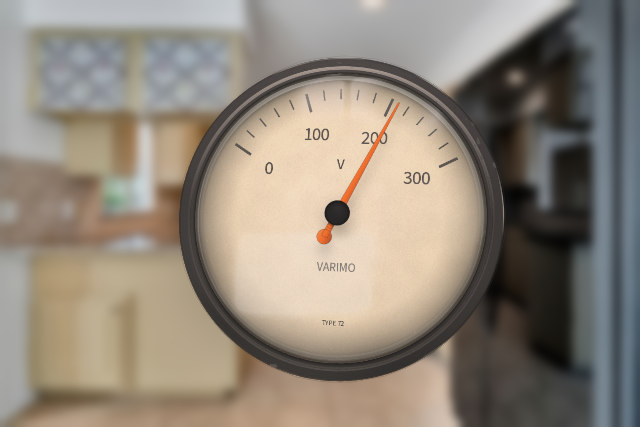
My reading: V 210
